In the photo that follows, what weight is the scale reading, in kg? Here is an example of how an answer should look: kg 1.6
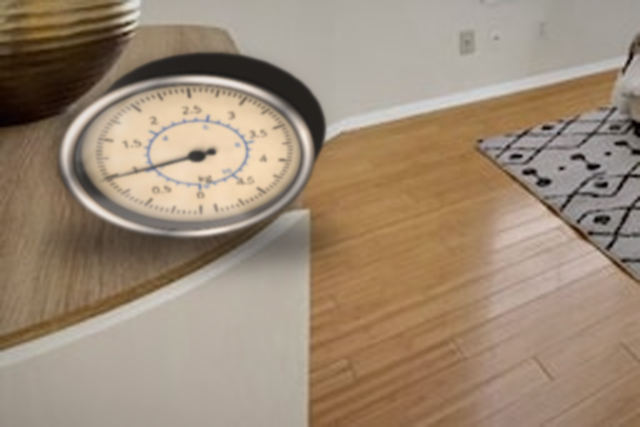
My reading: kg 1
